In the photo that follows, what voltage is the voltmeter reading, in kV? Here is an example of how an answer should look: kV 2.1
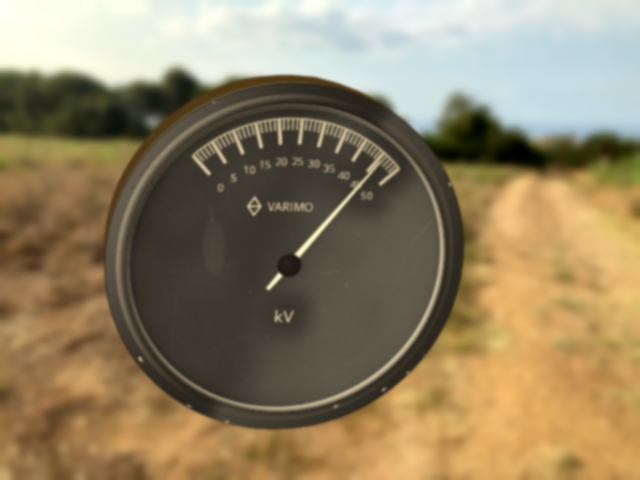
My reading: kV 45
